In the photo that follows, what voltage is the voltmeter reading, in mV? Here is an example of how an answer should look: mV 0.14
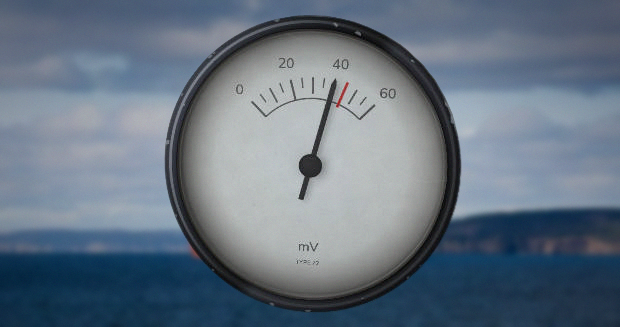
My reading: mV 40
